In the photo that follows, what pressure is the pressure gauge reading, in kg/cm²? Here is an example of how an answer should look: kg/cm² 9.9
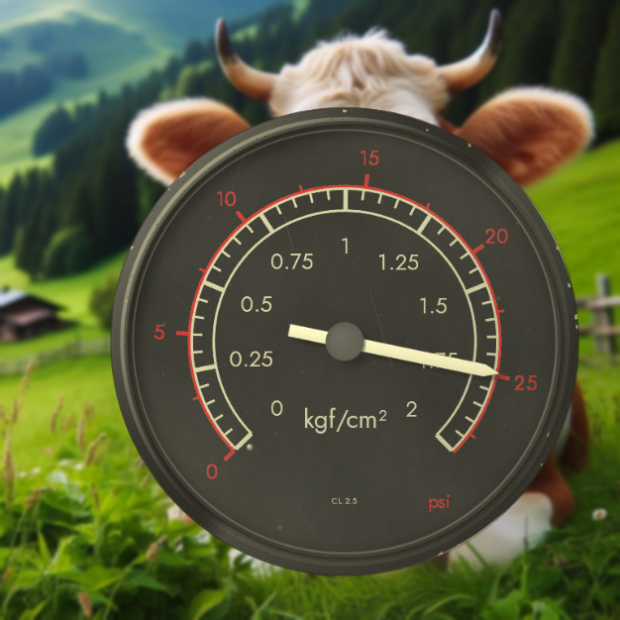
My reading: kg/cm² 1.75
